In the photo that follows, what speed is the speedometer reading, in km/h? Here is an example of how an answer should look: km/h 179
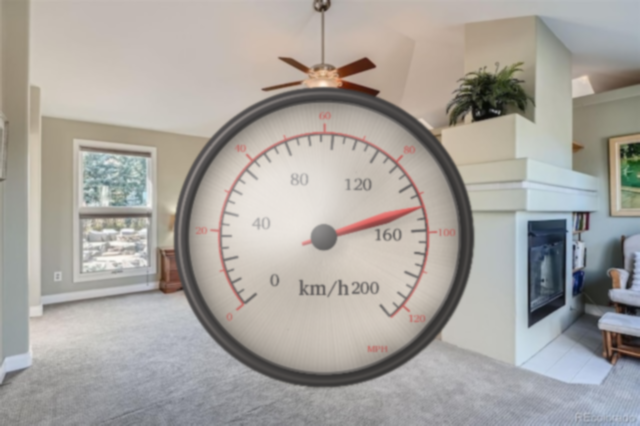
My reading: km/h 150
